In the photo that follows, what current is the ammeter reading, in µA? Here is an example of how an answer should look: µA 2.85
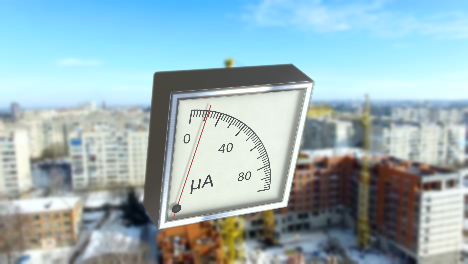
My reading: µA 10
